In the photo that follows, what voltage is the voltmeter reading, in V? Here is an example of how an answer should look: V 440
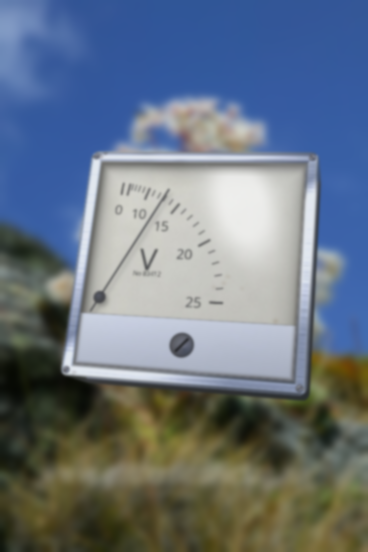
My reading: V 13
